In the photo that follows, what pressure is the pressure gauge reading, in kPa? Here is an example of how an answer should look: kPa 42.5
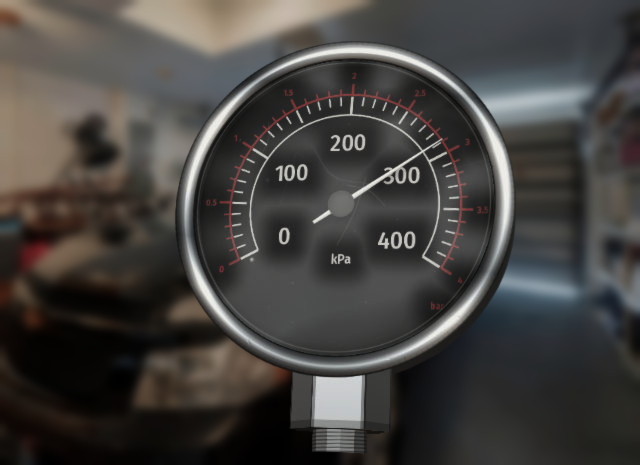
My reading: kPa 290
